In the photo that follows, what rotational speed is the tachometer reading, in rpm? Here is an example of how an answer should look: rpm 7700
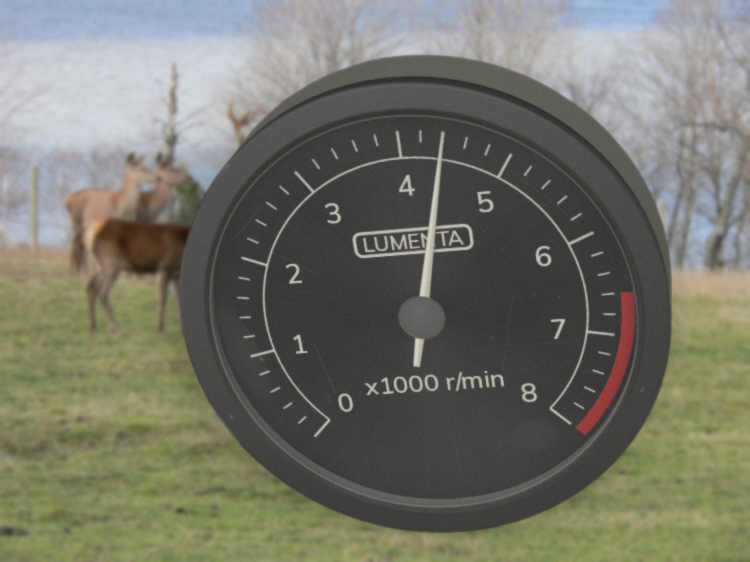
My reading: rpm 4400
